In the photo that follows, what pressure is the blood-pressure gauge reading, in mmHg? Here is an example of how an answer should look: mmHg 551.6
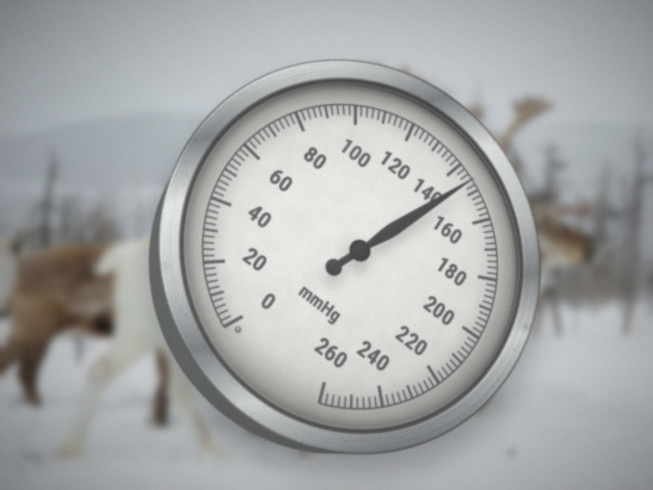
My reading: mmHg 146
